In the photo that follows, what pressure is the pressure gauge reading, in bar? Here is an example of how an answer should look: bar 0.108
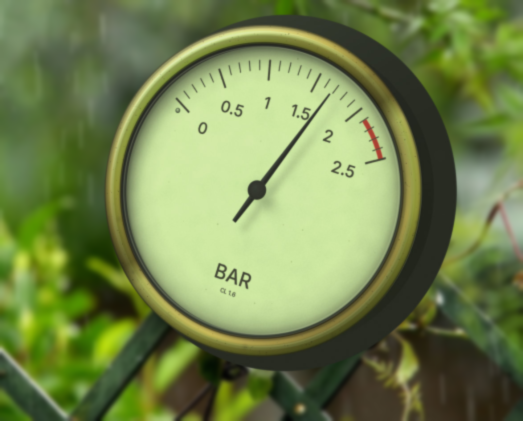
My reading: bar 1.7
